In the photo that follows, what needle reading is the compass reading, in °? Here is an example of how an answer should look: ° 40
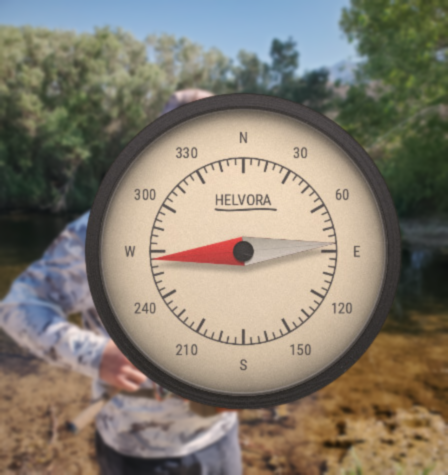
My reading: ° 265
